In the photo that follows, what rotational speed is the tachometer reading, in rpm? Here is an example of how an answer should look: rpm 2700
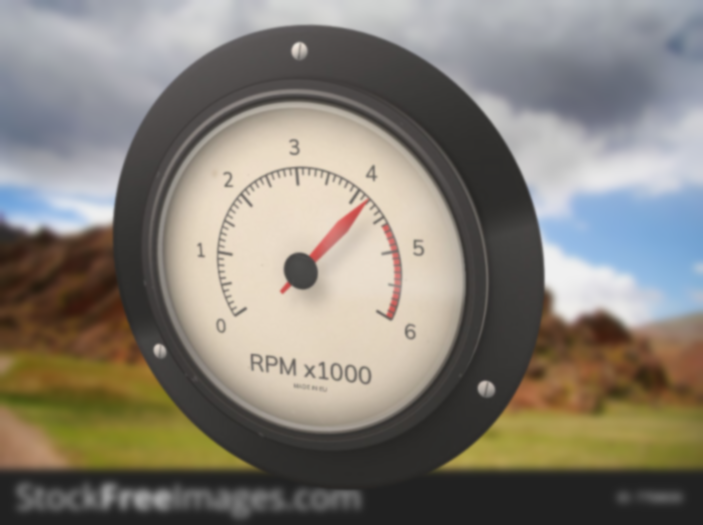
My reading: rpm 4200
